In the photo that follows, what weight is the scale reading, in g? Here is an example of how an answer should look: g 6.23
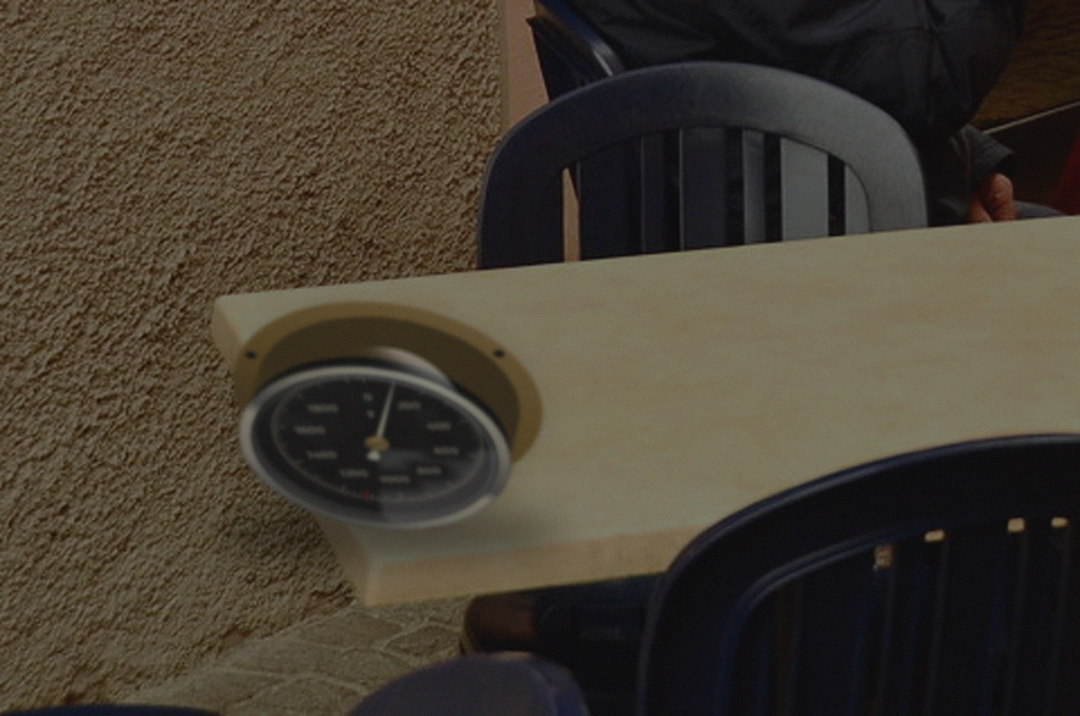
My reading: g 100
